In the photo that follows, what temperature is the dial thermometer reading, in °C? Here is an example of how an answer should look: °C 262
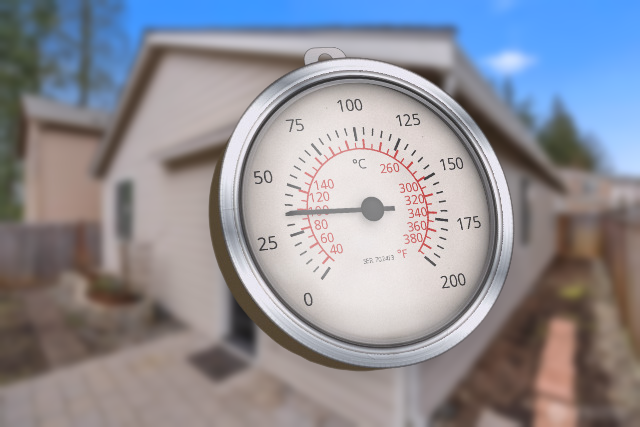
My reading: °C 35
